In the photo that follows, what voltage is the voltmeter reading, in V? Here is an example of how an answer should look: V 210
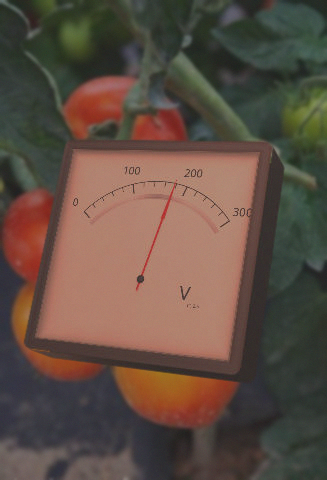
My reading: V 180
